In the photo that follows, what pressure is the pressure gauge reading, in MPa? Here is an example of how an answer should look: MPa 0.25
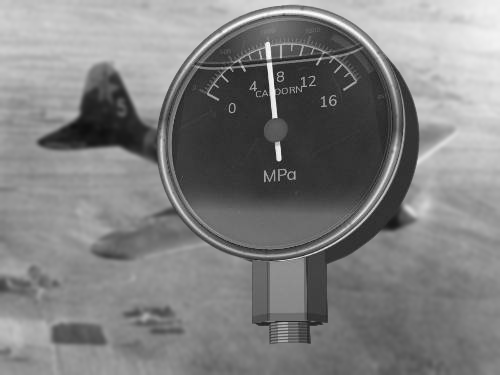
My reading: MPa 7
